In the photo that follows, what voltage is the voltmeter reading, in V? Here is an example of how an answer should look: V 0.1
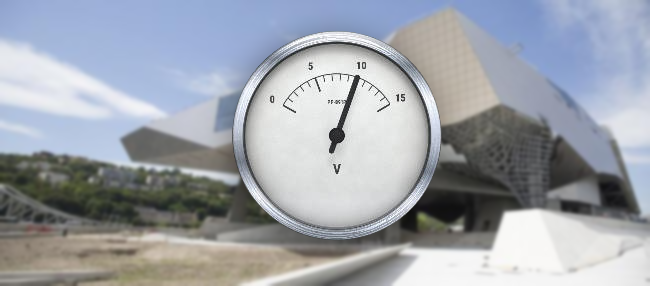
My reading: V 10
